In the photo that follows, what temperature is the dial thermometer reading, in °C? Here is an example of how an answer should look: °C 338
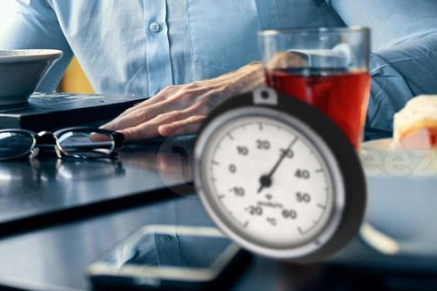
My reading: °C 30
